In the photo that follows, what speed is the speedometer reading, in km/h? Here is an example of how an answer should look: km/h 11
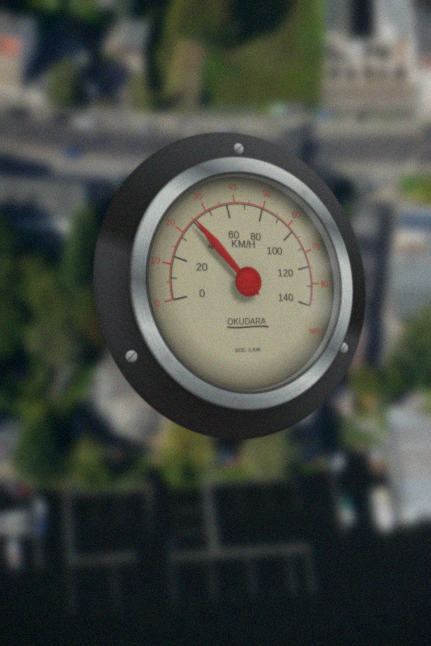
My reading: km/h 40
